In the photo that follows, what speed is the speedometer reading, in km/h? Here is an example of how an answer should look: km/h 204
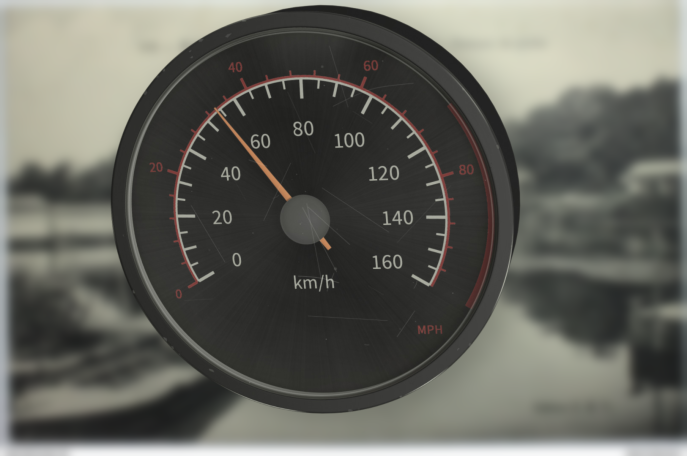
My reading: km/h 55
